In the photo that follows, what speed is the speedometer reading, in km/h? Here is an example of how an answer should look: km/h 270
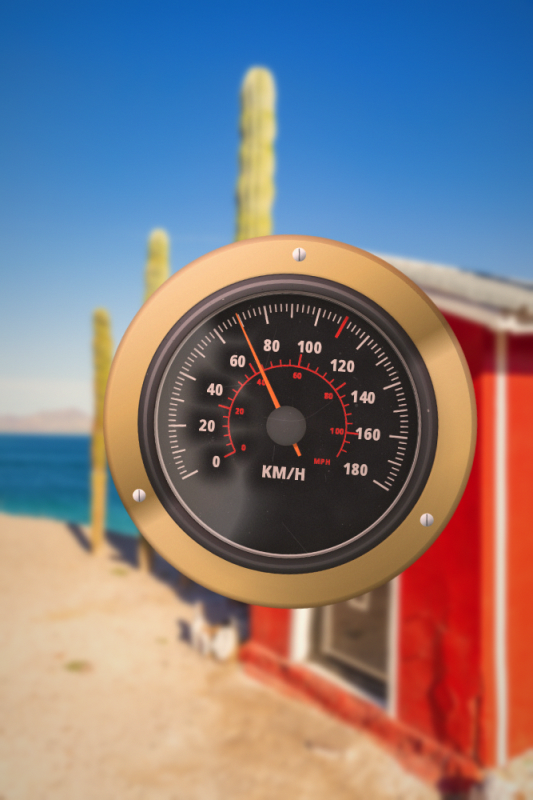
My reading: km/h 70
